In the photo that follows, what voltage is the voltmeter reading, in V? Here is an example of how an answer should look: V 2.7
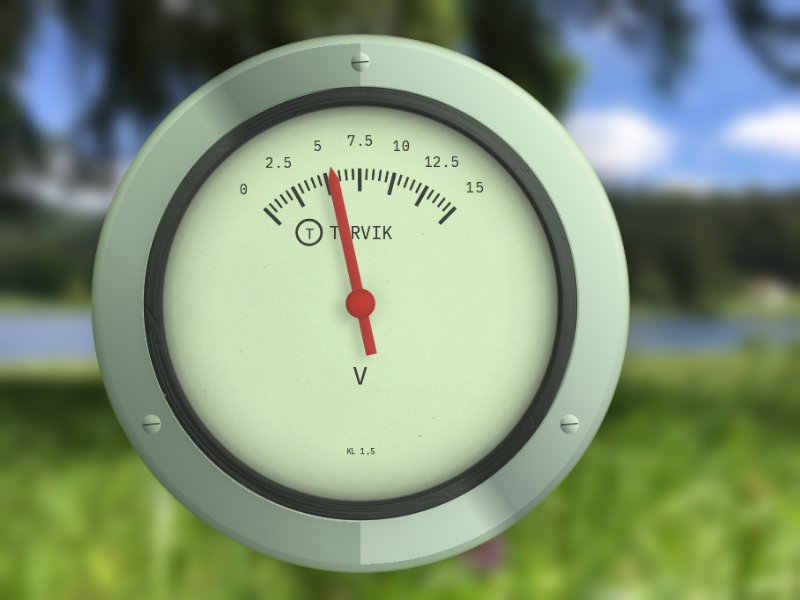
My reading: V 5.5
